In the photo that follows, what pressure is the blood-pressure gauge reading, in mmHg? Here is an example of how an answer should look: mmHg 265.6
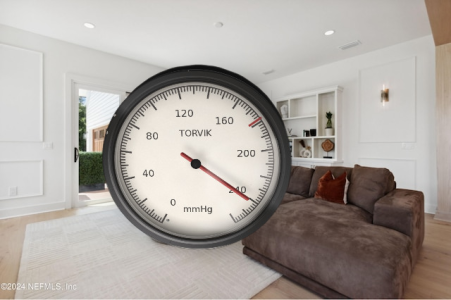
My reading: mmHg 240
